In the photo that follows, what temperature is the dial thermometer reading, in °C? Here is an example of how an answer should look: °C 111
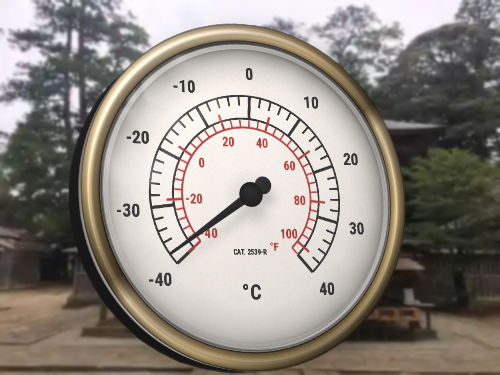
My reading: °C -38
